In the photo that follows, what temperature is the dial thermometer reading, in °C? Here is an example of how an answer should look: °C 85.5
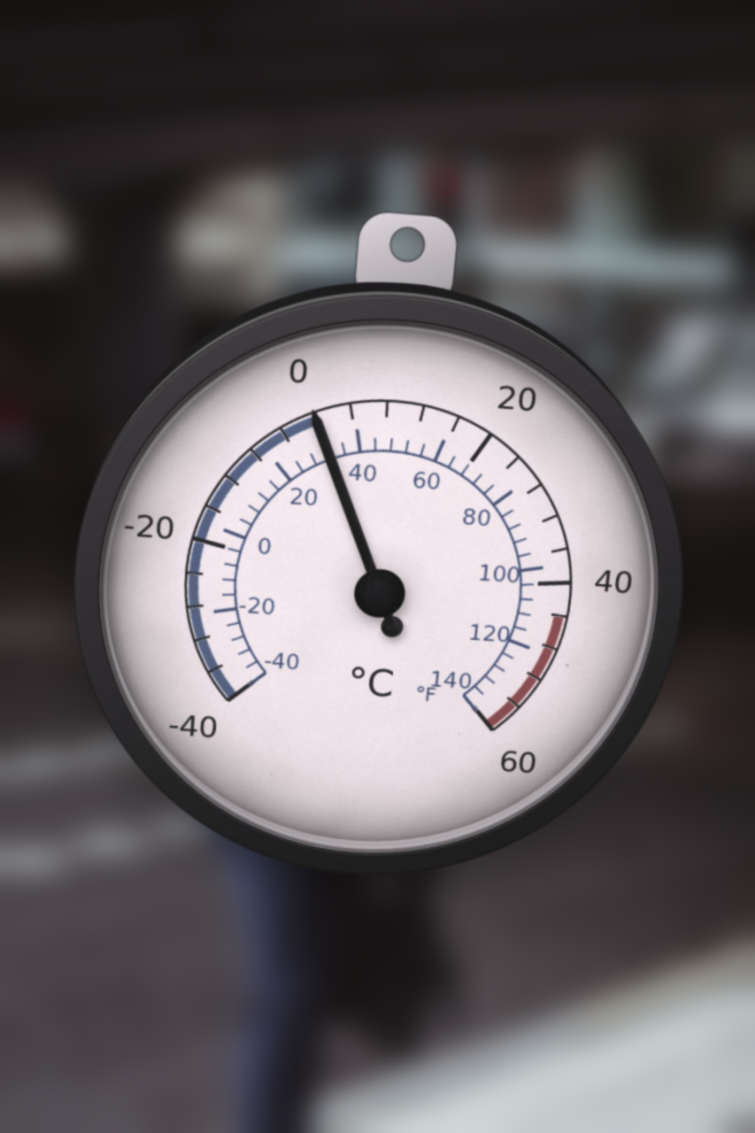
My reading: °C 0
